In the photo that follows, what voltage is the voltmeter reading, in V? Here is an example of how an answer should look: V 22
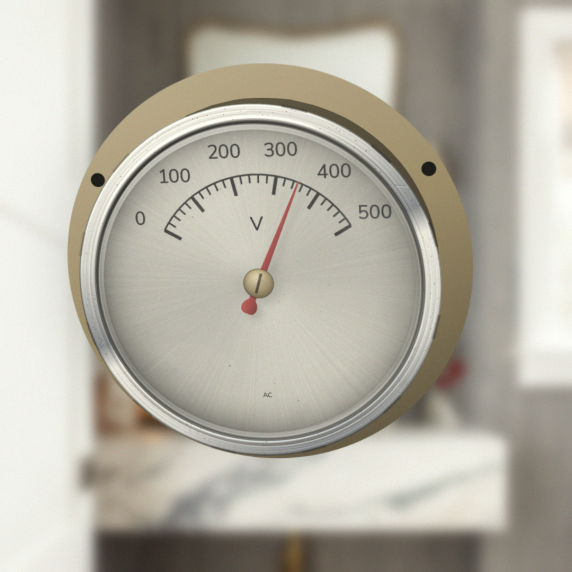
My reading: V 350
